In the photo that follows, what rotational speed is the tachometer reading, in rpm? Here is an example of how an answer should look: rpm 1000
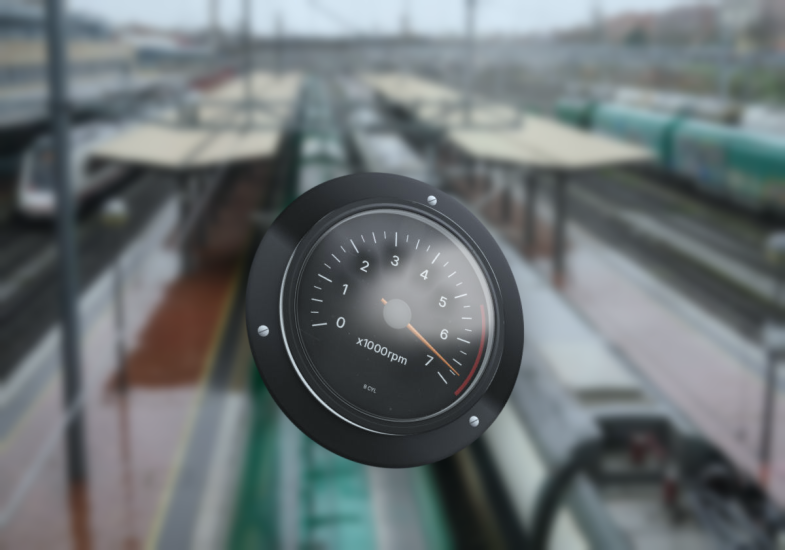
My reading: rpm 6750
